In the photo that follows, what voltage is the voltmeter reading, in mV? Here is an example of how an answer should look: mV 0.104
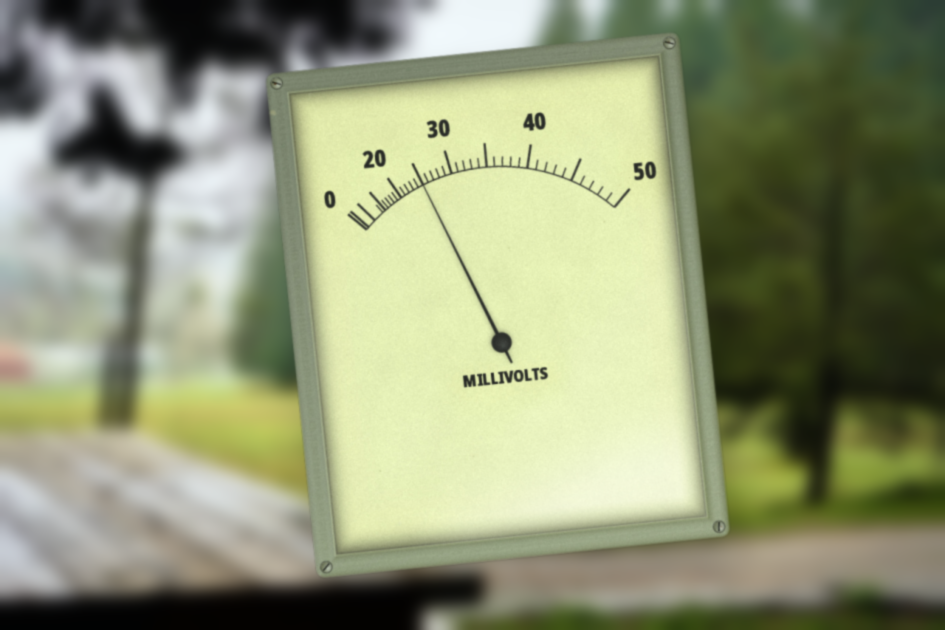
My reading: mV 25
